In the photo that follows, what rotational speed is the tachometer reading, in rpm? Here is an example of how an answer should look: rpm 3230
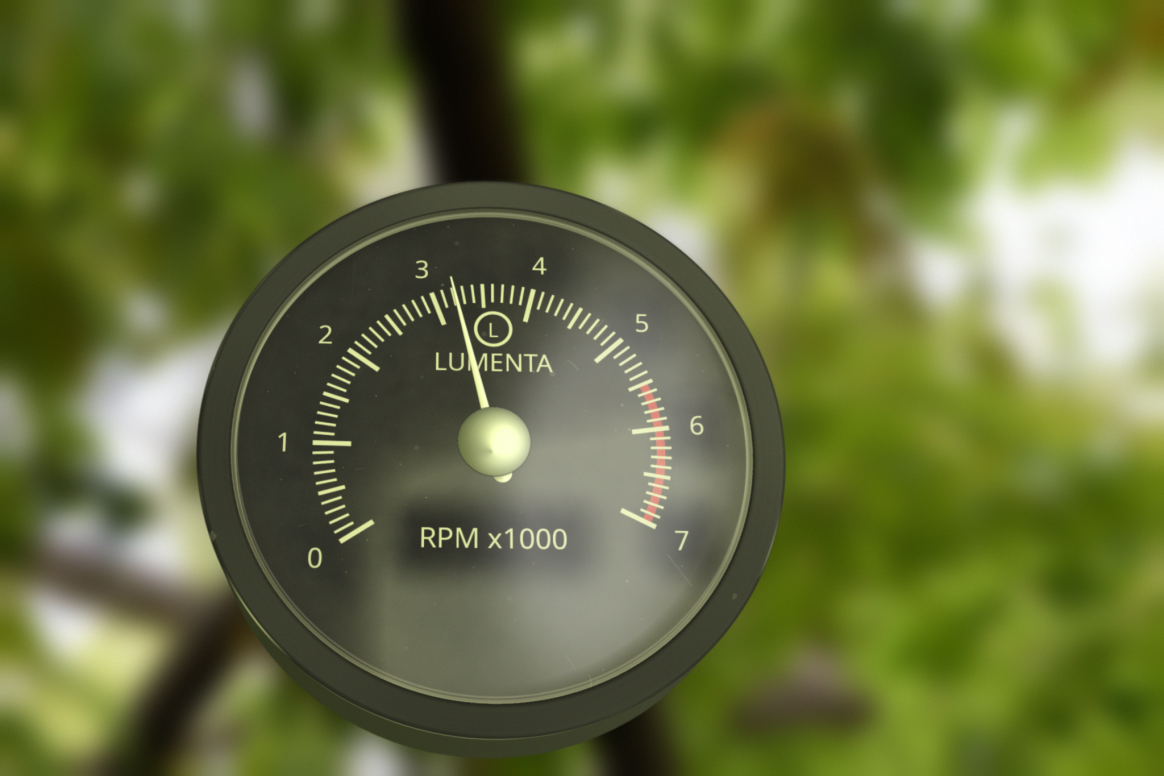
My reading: rpm 3200
